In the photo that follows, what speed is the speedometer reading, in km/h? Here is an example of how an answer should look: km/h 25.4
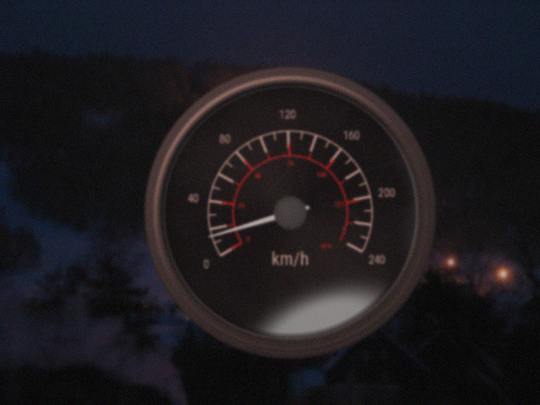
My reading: km/h 15
